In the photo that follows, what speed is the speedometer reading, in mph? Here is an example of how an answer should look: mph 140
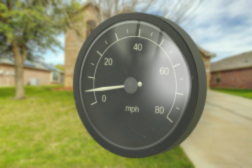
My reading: mph 5
